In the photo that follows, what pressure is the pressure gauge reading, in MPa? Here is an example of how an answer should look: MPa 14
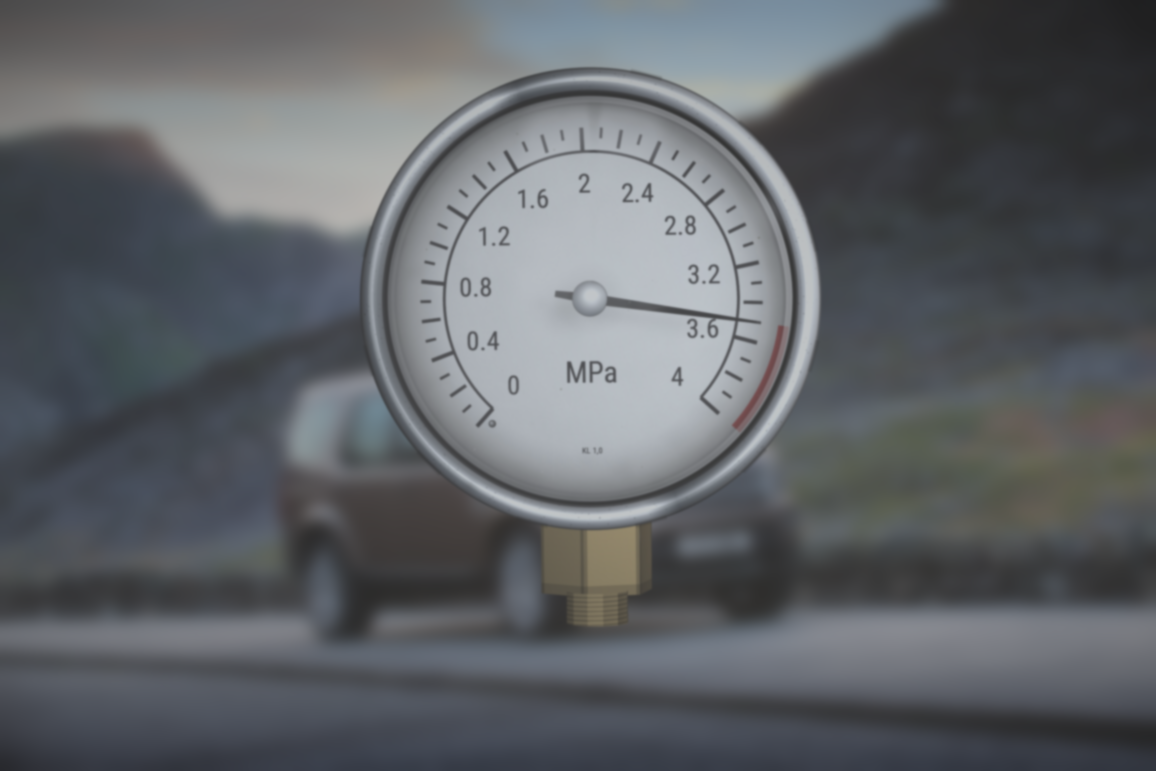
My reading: MPa 3.5
